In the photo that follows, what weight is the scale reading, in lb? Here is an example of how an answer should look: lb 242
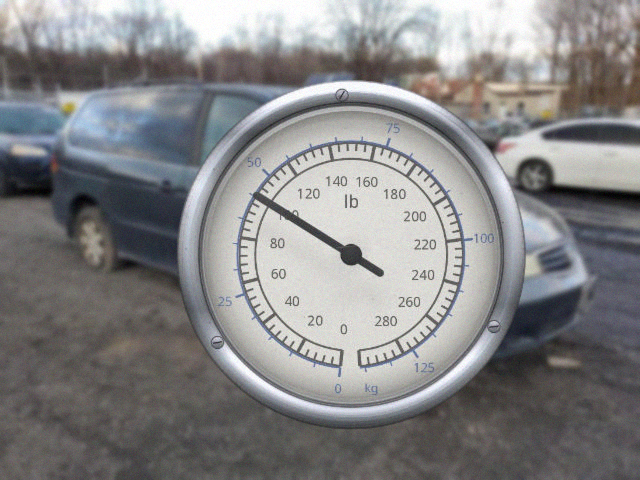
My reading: lb 100
